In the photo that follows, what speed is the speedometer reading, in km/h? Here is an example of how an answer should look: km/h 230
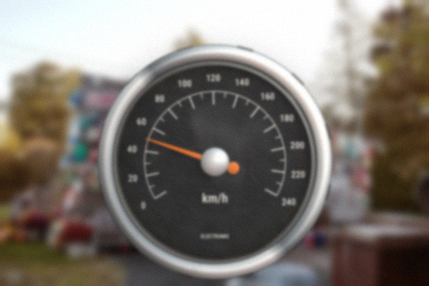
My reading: km/h 50
